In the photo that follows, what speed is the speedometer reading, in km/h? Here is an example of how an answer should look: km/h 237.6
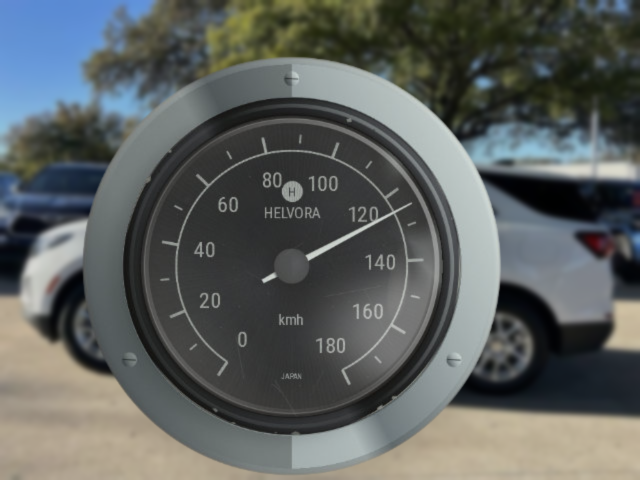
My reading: km/h 125
